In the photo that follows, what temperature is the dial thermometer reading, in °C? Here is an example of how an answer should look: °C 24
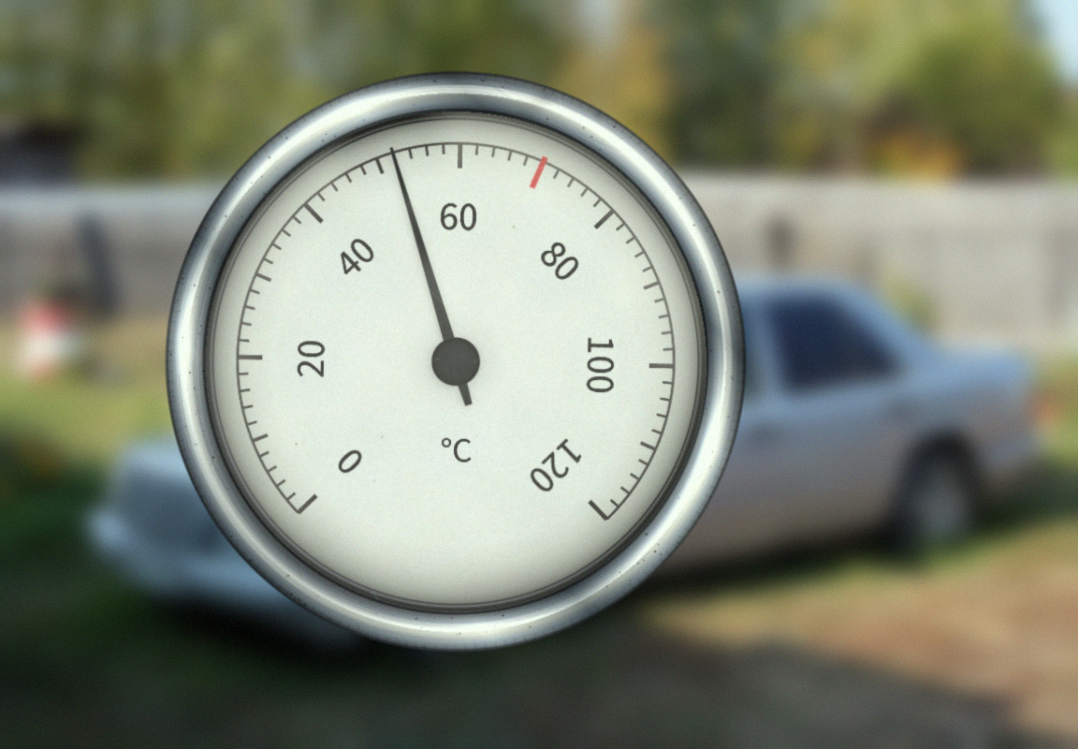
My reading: °C 52
